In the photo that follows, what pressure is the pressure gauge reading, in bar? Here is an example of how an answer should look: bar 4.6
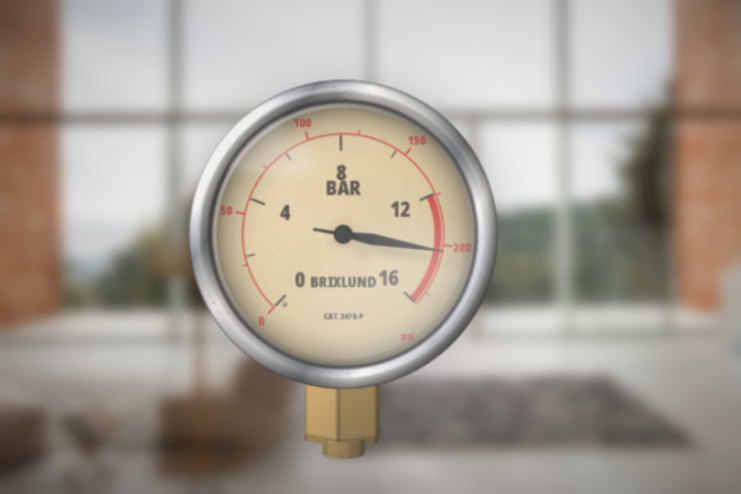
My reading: bar 14
